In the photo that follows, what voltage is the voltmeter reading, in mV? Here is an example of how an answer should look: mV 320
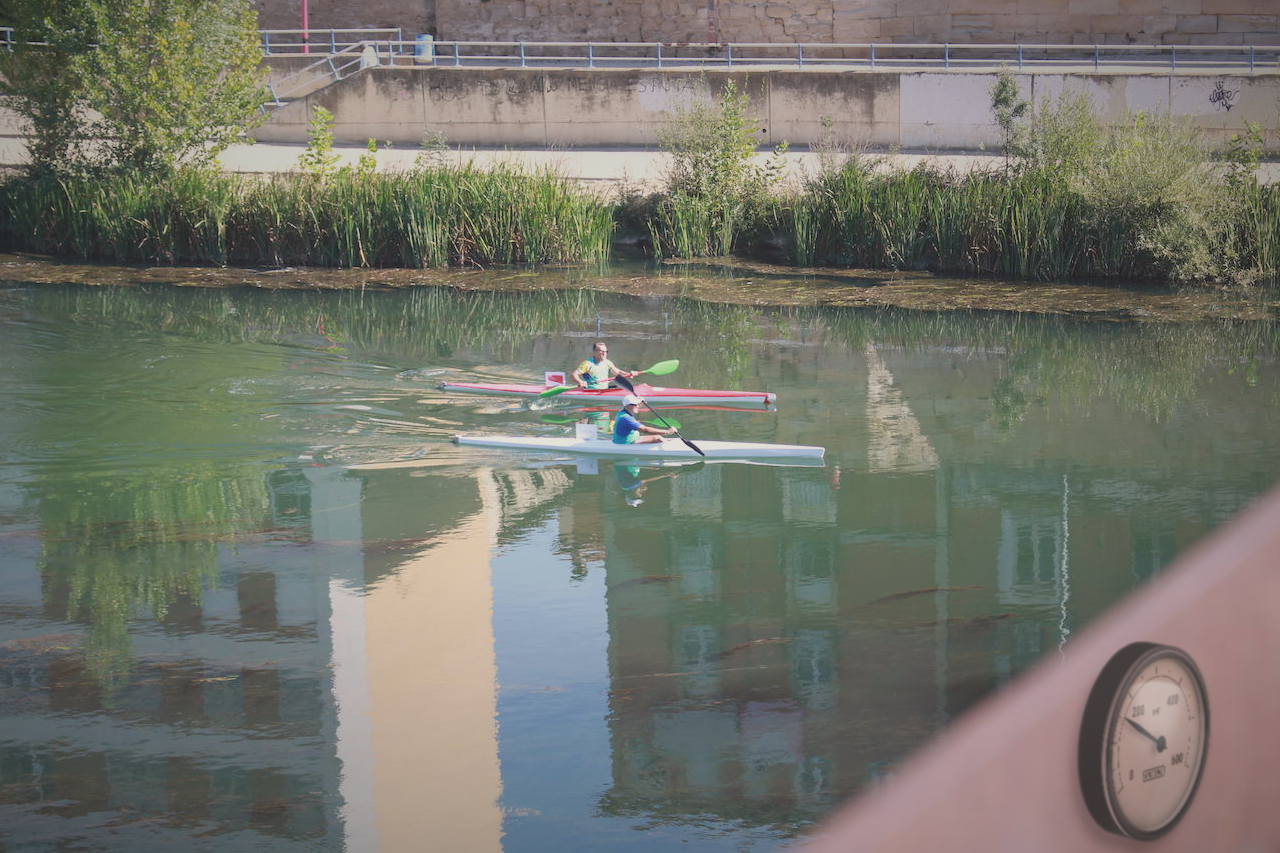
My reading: mV 150
